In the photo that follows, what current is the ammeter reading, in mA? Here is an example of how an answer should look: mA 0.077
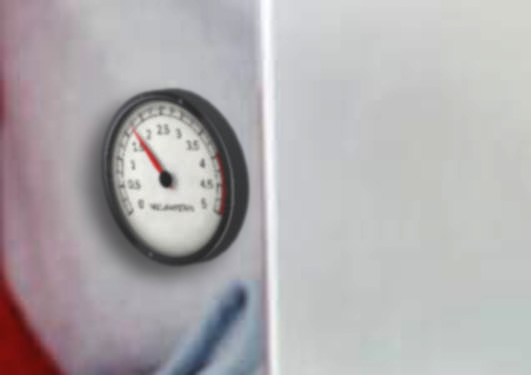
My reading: mA 1.75
